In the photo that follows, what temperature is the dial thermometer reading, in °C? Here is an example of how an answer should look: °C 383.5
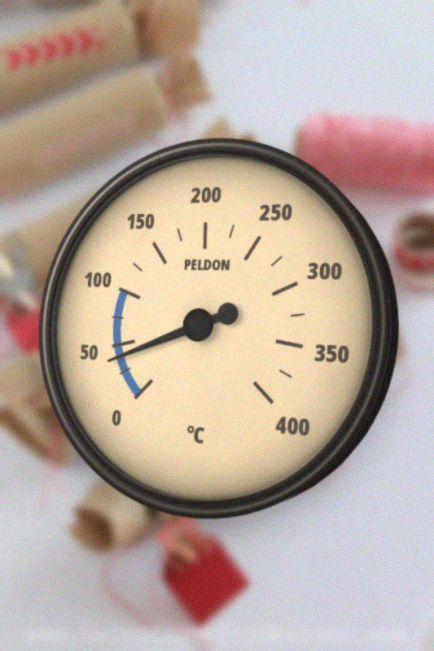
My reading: °C 37.5
